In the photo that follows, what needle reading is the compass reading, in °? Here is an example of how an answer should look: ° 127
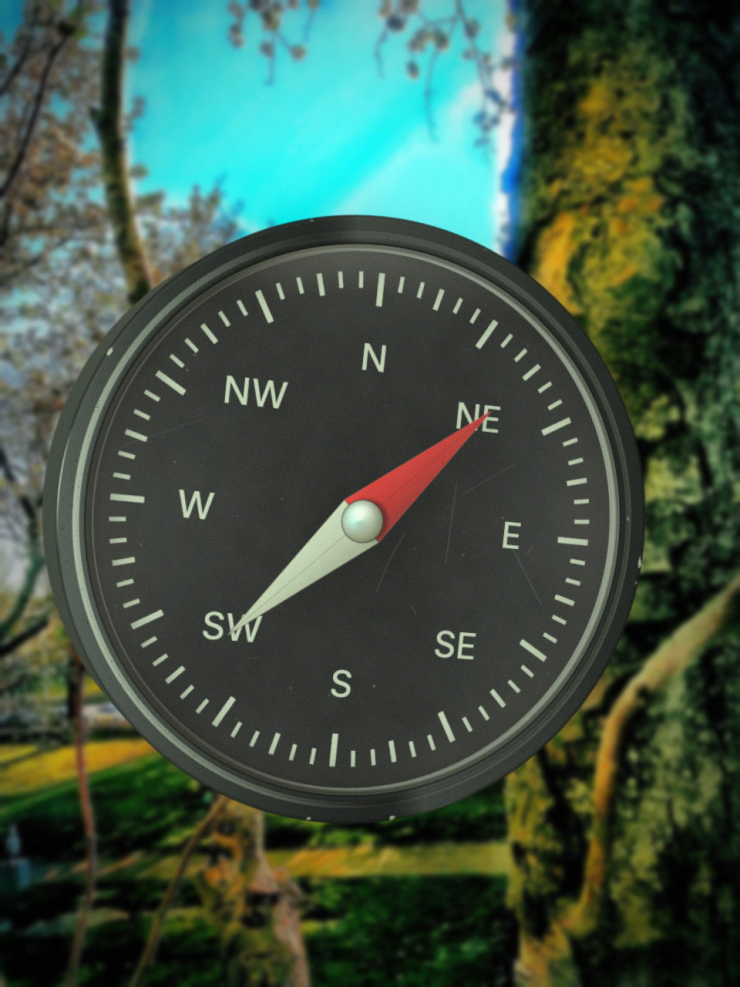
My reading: ° 45
